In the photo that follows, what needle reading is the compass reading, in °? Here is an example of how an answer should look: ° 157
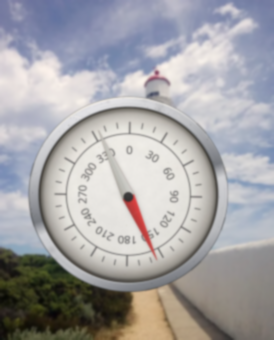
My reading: ° 155
